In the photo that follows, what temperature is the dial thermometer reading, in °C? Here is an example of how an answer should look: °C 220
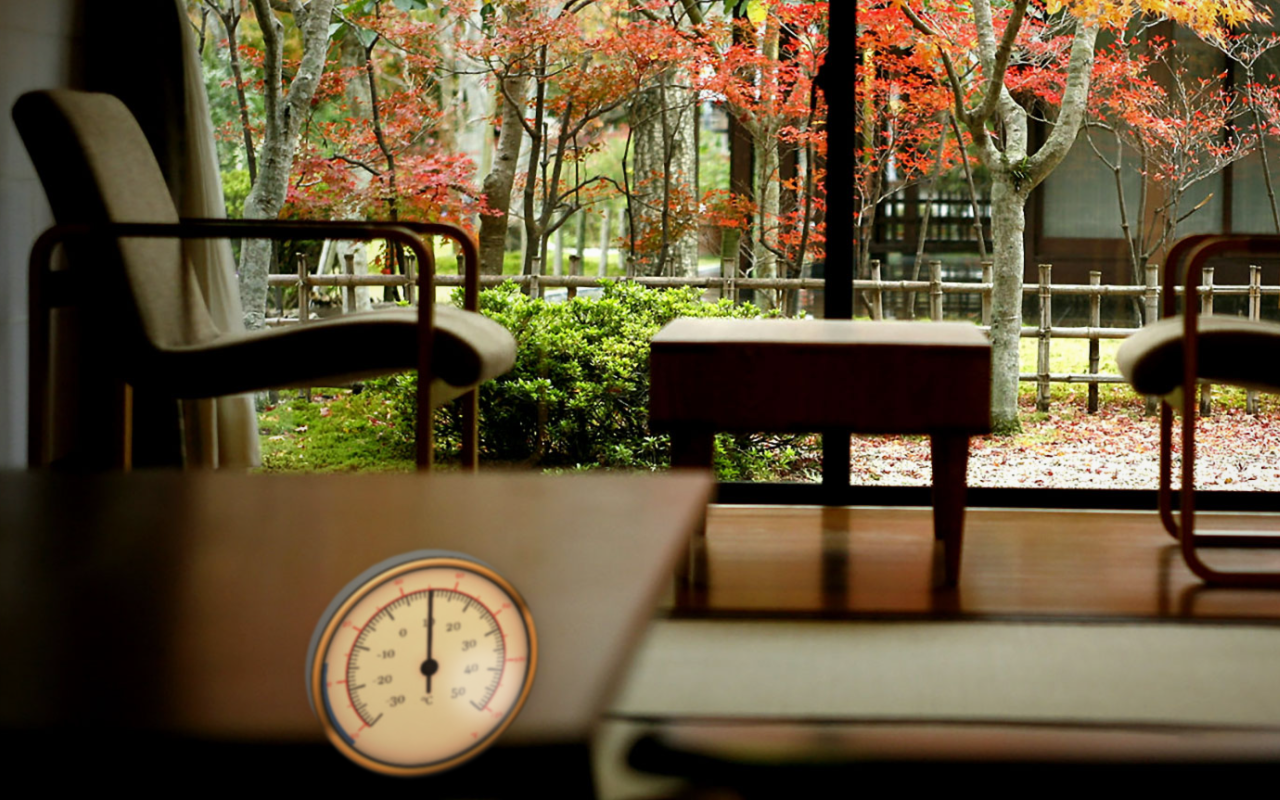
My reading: °C 10
